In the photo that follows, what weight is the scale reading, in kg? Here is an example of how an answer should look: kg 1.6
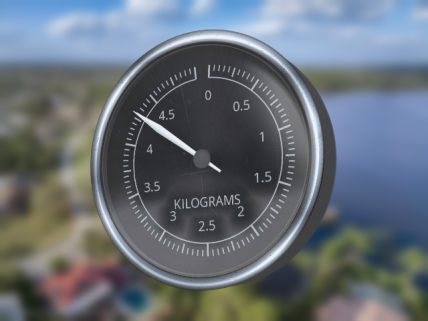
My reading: kg 4.3
